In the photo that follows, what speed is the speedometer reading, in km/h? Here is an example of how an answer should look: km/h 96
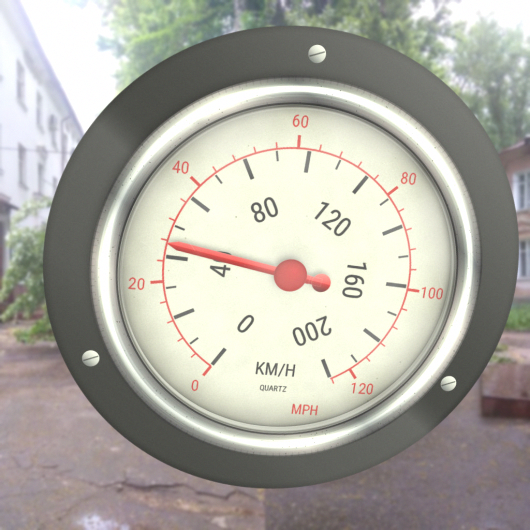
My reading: km/h 45
